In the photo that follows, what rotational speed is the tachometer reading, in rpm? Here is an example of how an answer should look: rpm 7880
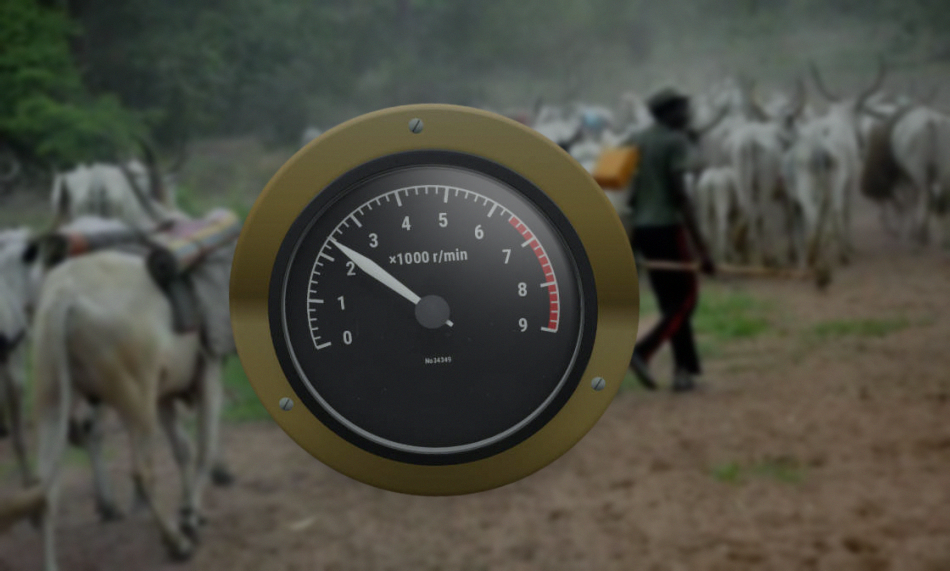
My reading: rpm 2400
